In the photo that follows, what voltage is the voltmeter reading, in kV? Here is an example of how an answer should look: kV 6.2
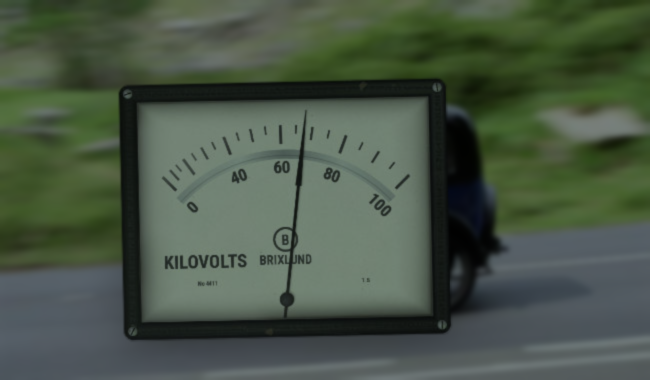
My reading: kV 67.5
